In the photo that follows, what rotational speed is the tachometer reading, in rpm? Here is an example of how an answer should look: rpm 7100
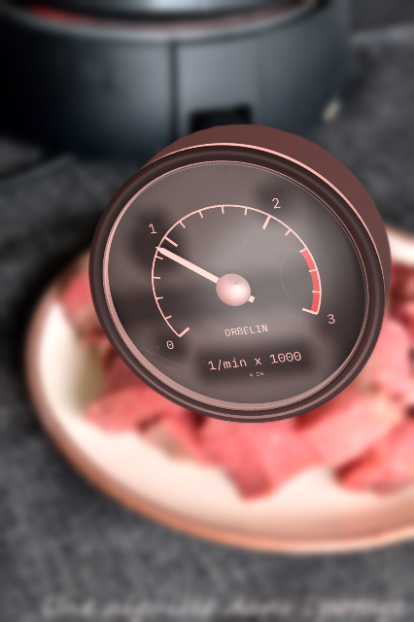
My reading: rpm 900
